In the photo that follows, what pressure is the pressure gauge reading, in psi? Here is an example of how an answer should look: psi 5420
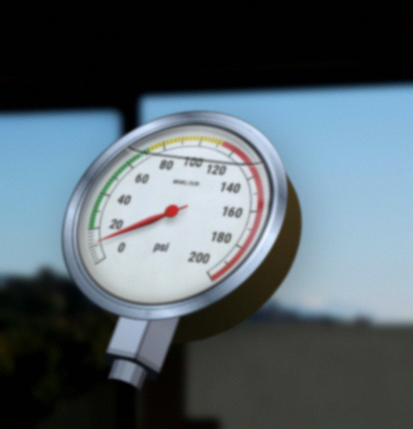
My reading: psi 10
